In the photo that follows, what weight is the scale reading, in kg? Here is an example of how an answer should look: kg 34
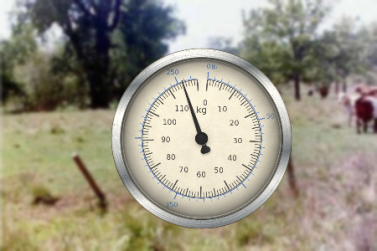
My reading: kg 115
